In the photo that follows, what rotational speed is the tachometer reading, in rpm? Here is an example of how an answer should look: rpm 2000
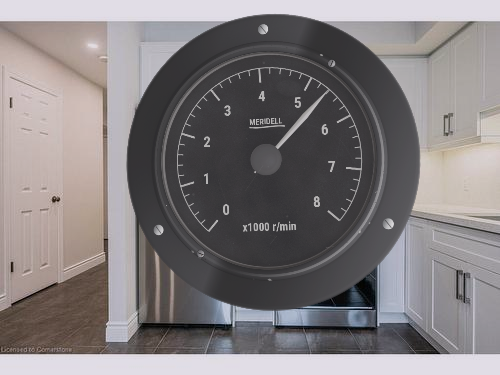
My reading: rpm 5400
